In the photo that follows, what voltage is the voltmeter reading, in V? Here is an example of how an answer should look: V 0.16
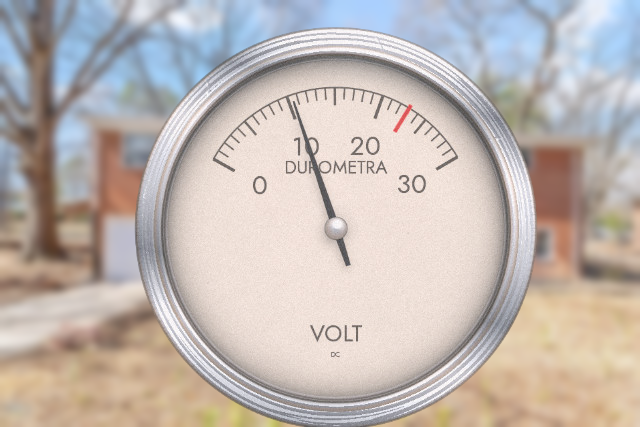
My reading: V 10.5
